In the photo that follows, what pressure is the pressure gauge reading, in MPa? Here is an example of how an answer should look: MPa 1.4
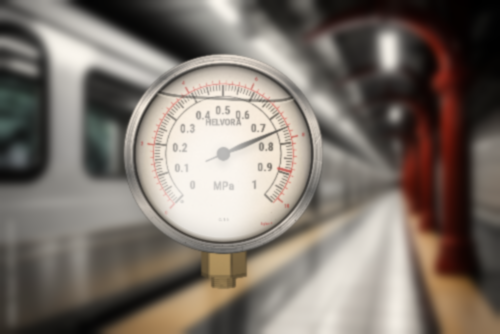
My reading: MPa 0.75
